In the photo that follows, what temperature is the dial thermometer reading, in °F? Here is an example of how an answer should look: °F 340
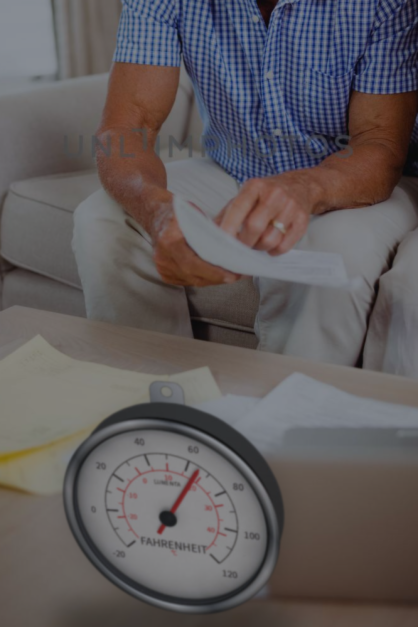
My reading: °F 65
